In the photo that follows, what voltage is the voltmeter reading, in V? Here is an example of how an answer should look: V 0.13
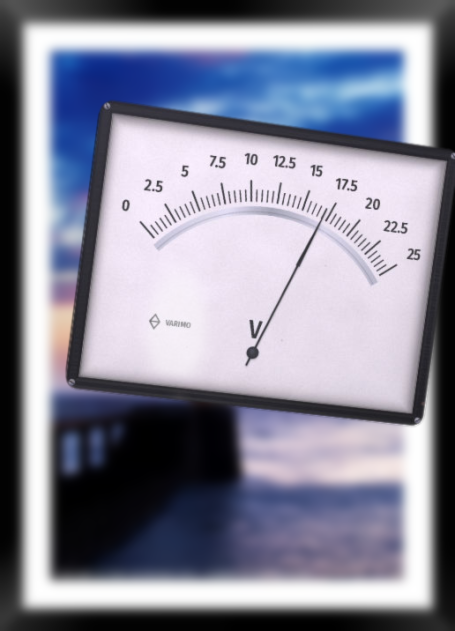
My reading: V 17
